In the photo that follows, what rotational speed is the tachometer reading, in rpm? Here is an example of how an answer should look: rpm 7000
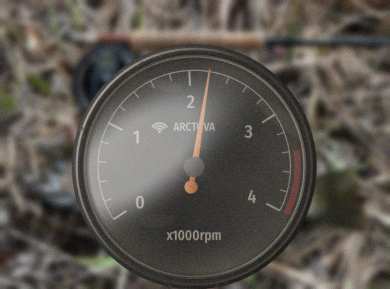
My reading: rpm 2200
